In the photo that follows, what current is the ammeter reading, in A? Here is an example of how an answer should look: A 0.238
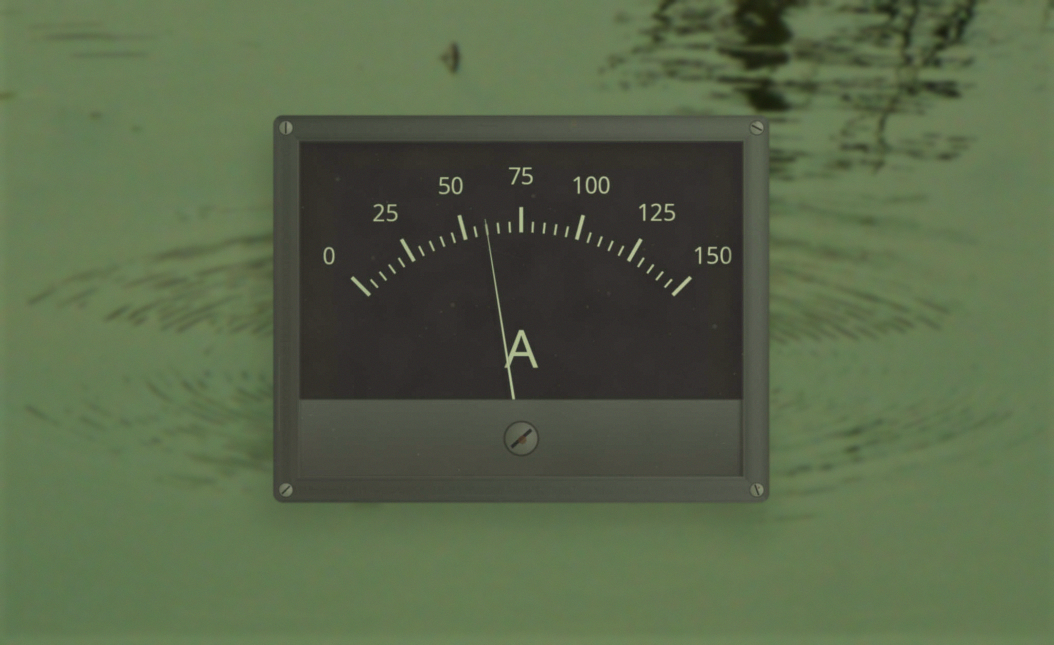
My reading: A 60
